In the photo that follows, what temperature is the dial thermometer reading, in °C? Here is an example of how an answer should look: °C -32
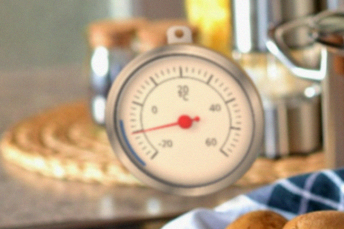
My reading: °C -10
